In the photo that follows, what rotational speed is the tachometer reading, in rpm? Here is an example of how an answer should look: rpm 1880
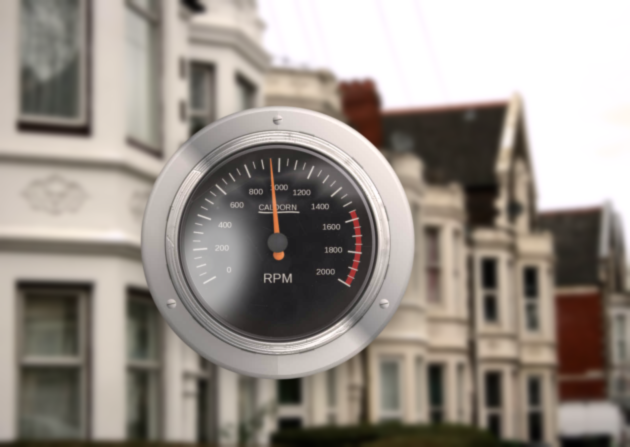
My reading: rpm 950
